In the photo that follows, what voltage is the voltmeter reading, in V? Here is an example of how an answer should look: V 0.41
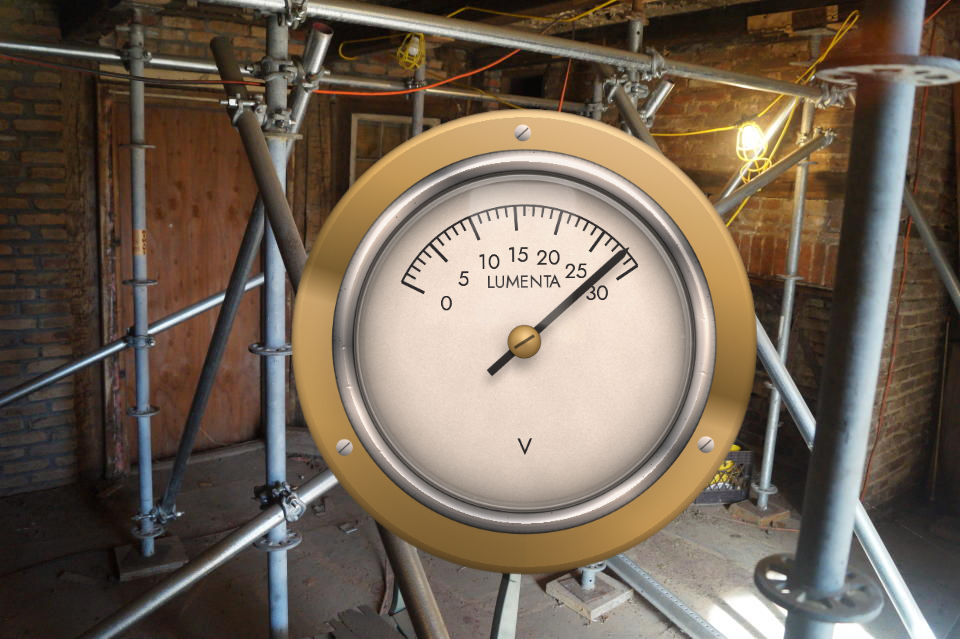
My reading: V 28
